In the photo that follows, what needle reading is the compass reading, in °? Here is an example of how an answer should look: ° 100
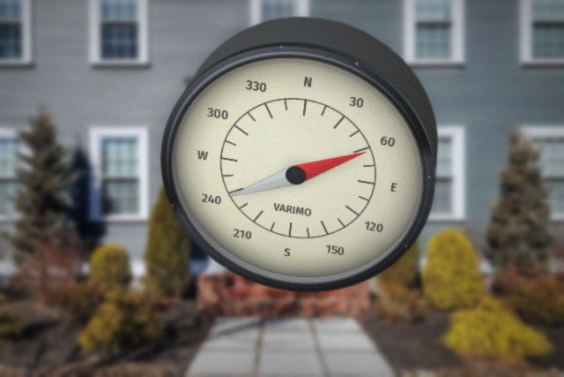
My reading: ° 60
